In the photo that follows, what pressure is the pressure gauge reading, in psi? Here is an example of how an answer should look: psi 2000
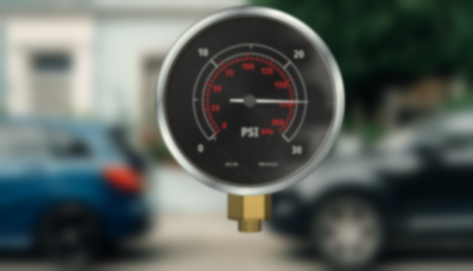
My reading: psi 25
